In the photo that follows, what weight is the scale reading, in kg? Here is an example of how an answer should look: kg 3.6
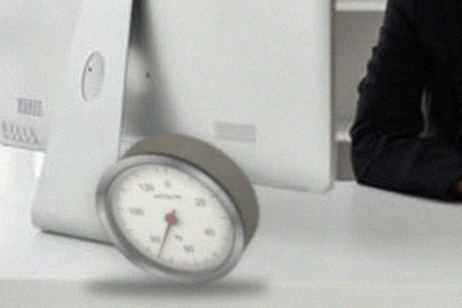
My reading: kg 75
